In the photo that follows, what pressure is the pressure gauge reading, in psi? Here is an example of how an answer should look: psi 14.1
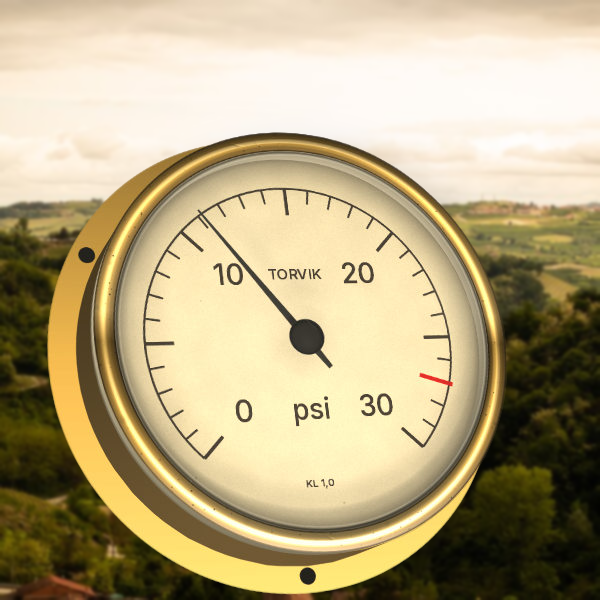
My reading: psi 11
